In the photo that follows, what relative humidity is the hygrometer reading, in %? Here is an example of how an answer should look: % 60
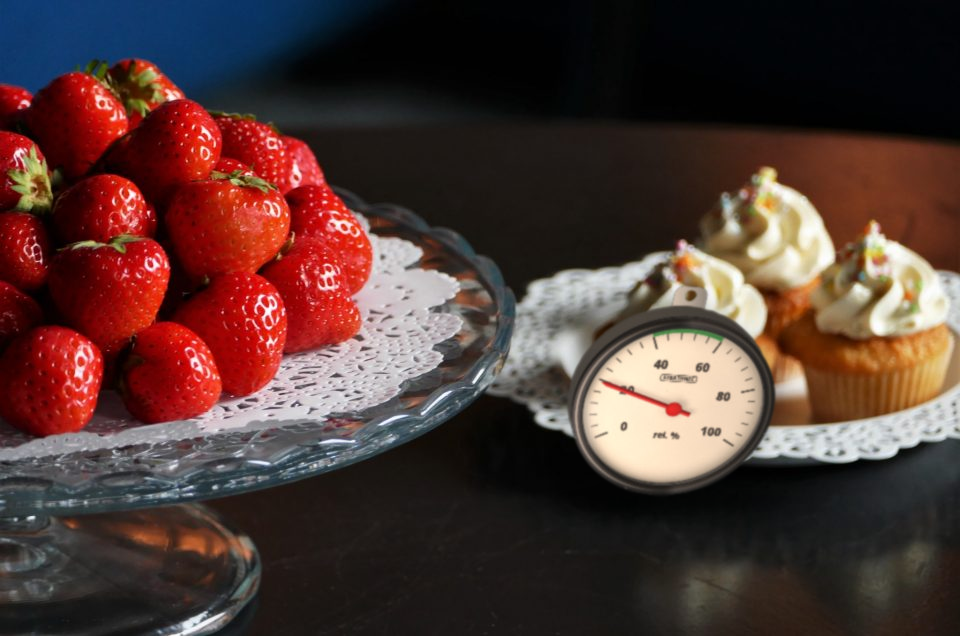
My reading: % 20
